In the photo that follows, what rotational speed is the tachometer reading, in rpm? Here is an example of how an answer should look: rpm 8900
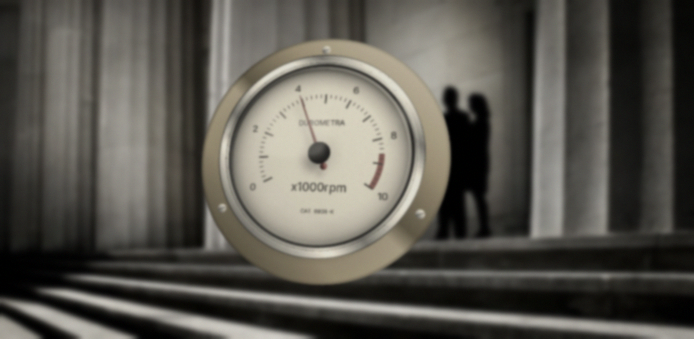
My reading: rpm 4000
